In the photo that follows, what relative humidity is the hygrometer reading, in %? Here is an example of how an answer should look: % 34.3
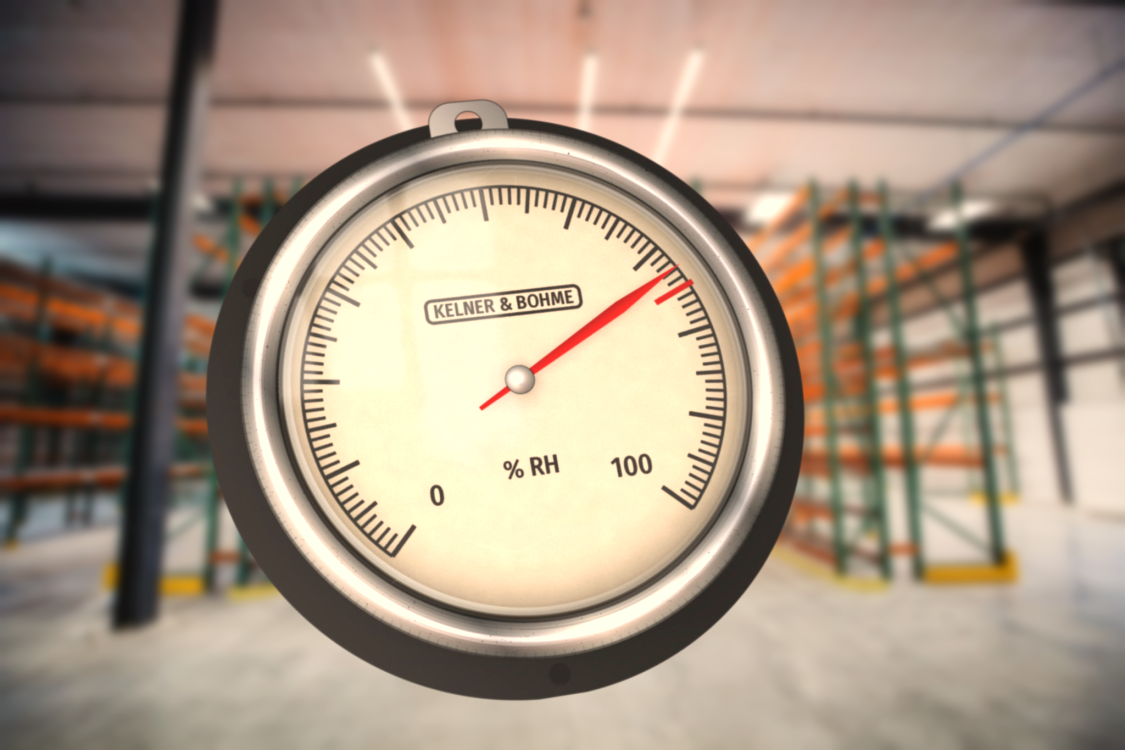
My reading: % 73
